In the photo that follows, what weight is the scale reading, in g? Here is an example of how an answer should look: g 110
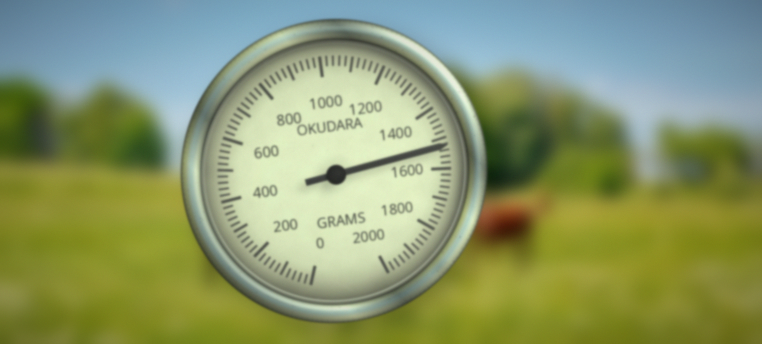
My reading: g 1520
